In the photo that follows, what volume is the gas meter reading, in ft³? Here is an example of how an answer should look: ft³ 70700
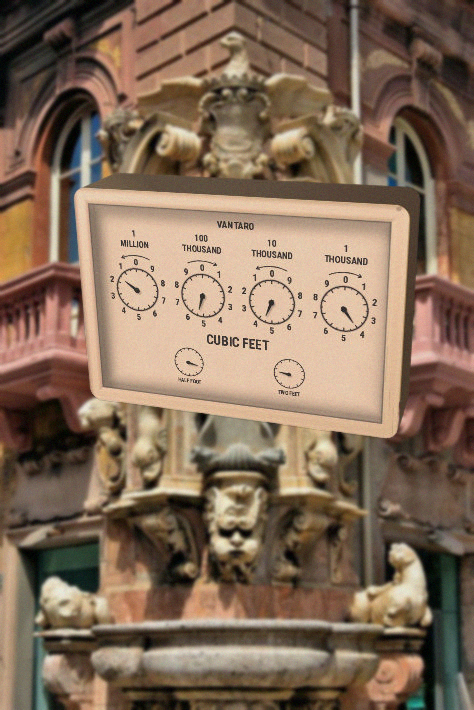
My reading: ft³ 154400
